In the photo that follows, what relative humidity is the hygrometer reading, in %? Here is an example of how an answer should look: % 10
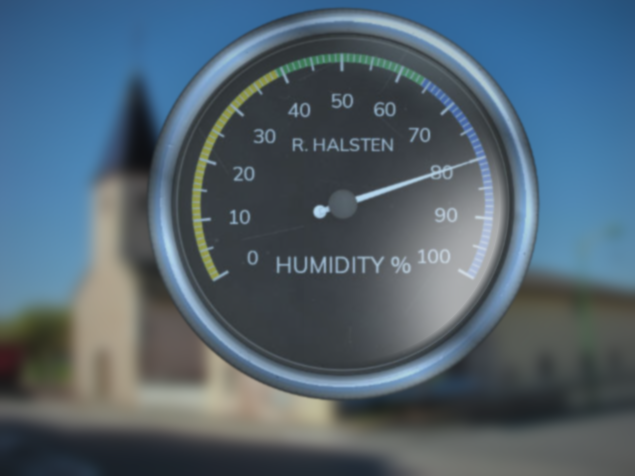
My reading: % 80
